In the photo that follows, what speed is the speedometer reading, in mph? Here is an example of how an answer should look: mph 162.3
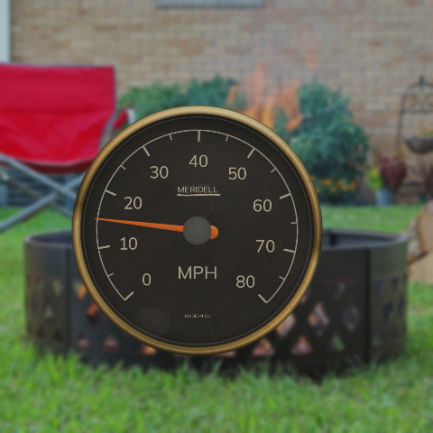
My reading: mph 15
